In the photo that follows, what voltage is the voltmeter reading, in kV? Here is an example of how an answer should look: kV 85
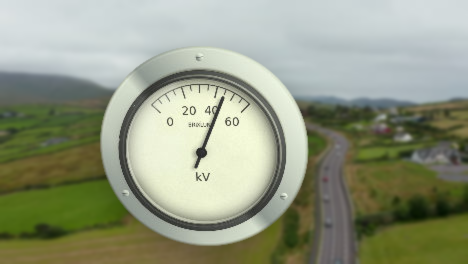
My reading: kV 45
